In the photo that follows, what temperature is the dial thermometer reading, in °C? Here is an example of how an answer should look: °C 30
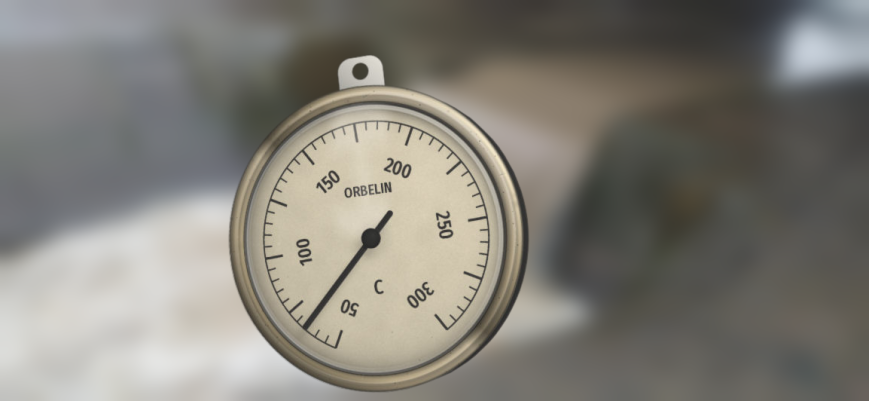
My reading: °C 65
